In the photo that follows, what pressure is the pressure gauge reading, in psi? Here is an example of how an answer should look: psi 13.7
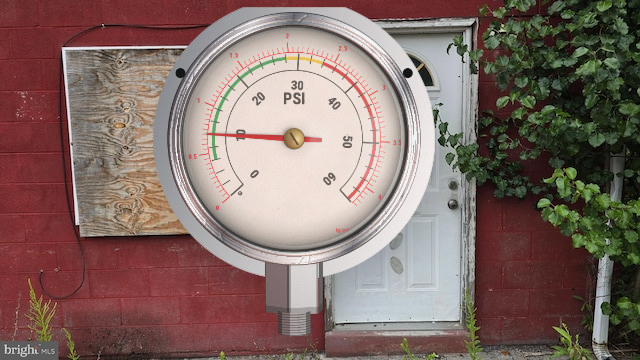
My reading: psi 10
